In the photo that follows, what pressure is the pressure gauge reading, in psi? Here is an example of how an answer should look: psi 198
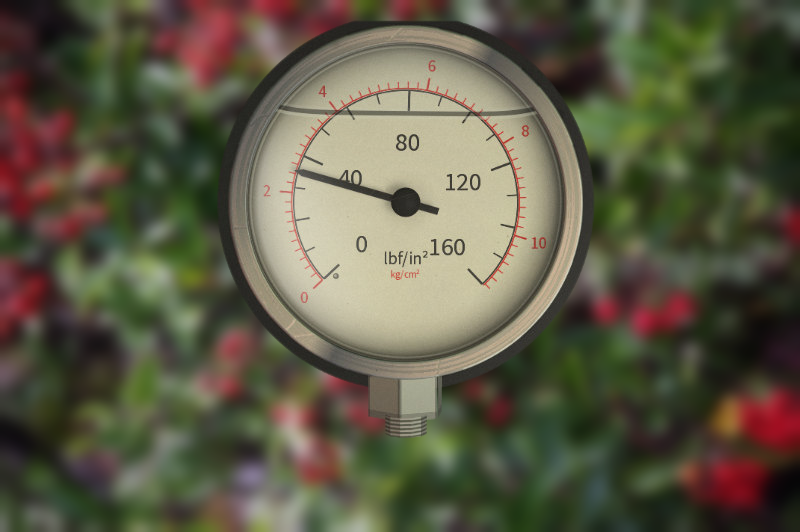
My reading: psi 35
